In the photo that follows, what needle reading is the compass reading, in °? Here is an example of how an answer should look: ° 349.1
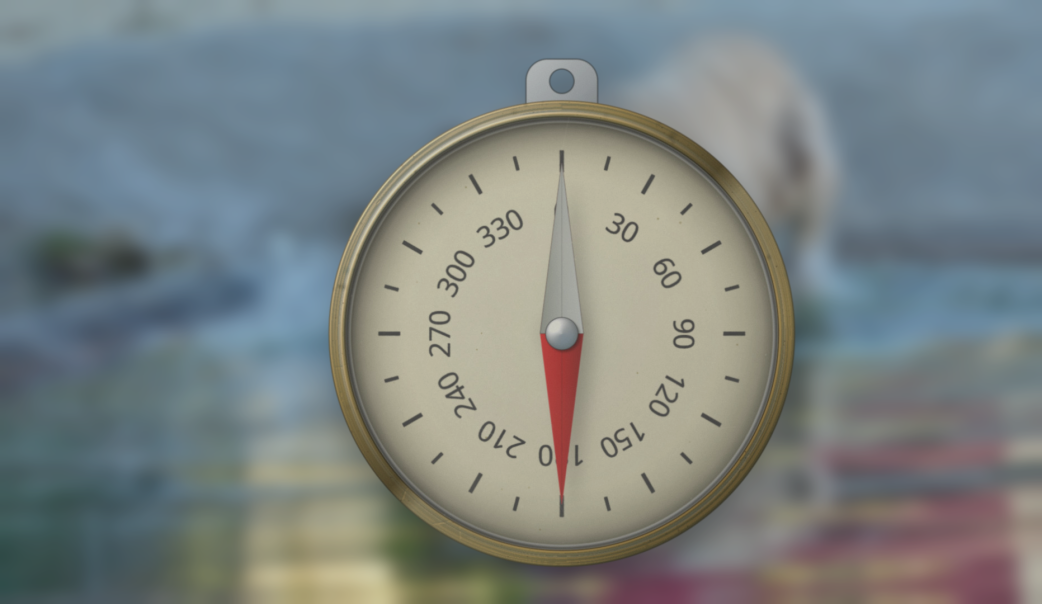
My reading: ° 180
